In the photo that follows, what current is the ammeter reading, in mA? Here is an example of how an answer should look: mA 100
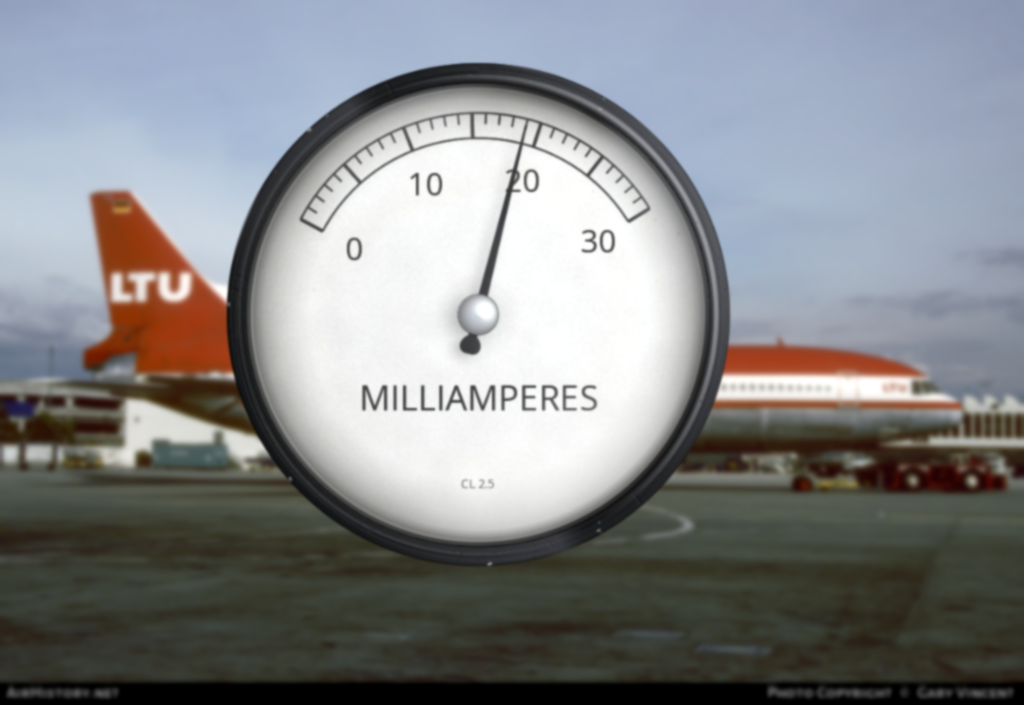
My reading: mA 19
